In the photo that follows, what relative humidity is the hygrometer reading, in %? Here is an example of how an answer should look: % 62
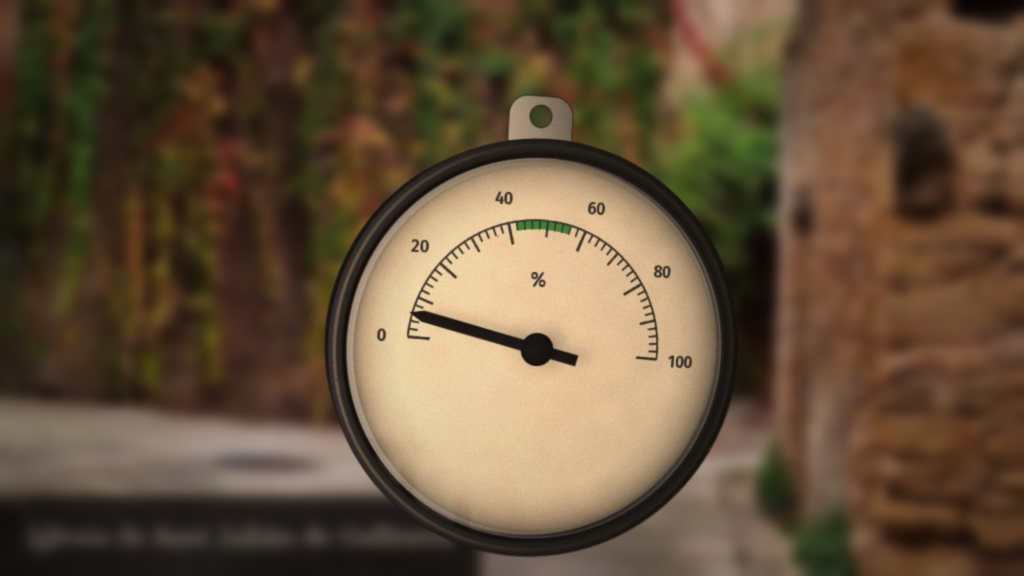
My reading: % 6
